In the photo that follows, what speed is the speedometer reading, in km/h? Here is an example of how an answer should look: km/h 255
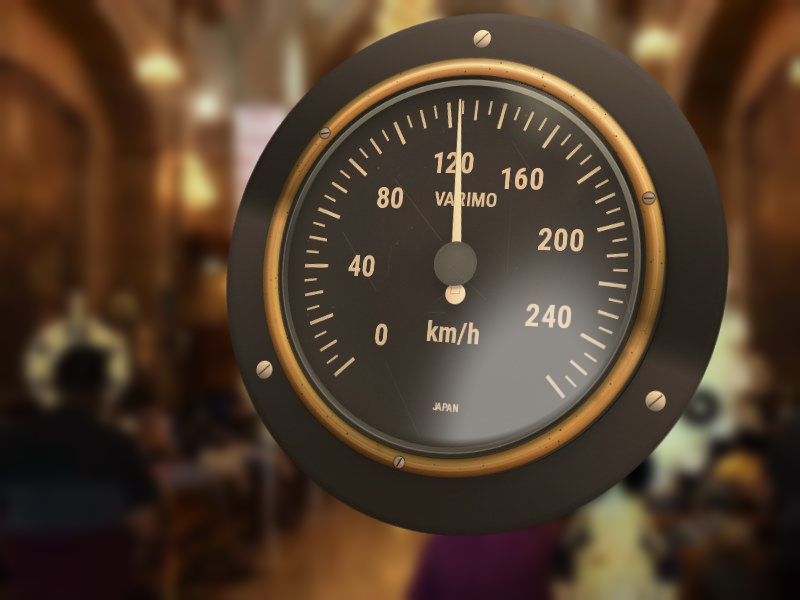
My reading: km/h 125
